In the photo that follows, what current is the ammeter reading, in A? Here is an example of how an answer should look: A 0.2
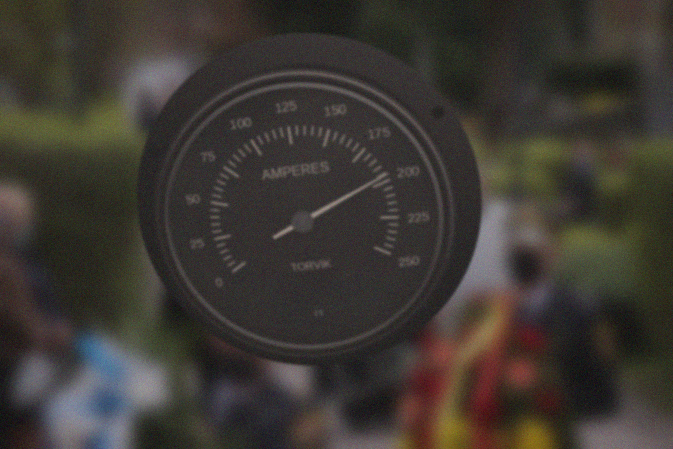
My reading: A 195
